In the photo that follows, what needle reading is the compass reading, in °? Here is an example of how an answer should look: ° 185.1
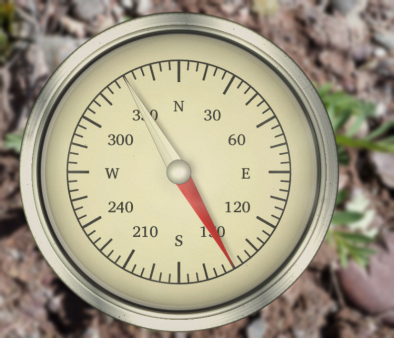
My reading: ° 150
